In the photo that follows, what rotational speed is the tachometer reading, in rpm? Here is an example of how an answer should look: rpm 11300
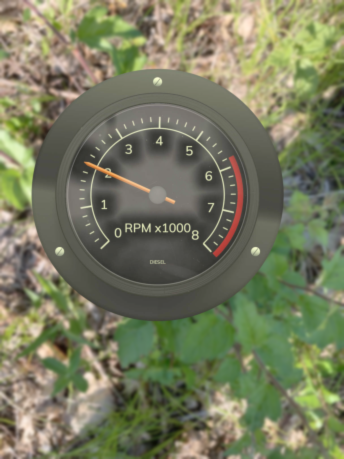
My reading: rpm 2000
